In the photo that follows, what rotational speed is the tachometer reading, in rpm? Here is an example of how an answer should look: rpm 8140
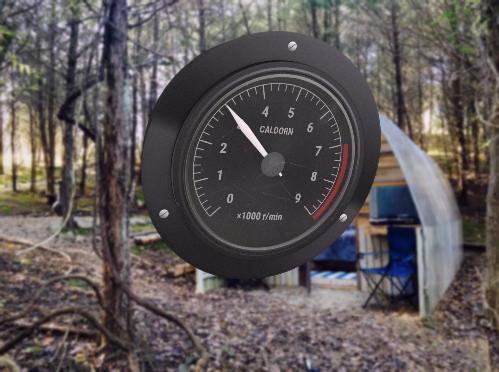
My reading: rpm 3000
